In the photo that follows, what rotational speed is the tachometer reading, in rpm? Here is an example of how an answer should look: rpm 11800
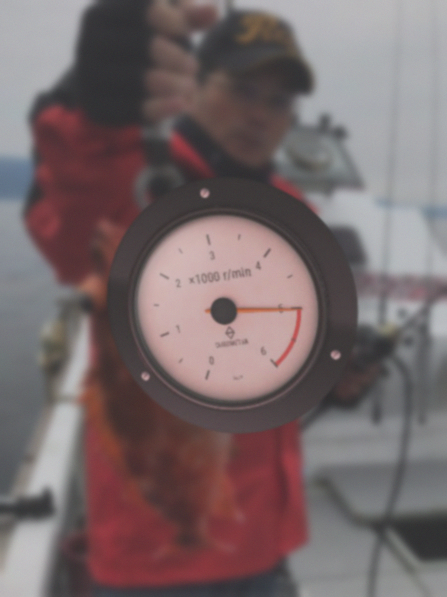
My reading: rpm 5000
